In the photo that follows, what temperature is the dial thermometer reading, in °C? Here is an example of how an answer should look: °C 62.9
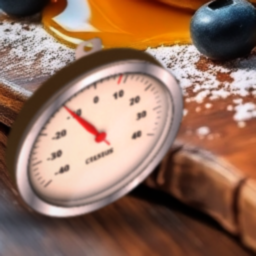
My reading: °C -10
